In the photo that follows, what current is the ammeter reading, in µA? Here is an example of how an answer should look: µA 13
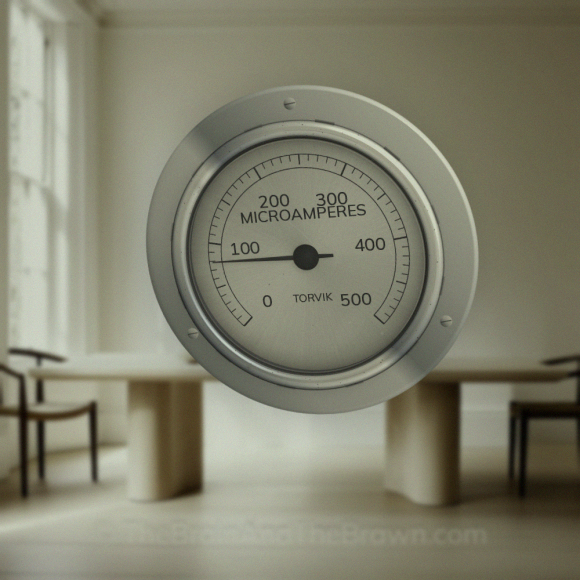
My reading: µA 80
